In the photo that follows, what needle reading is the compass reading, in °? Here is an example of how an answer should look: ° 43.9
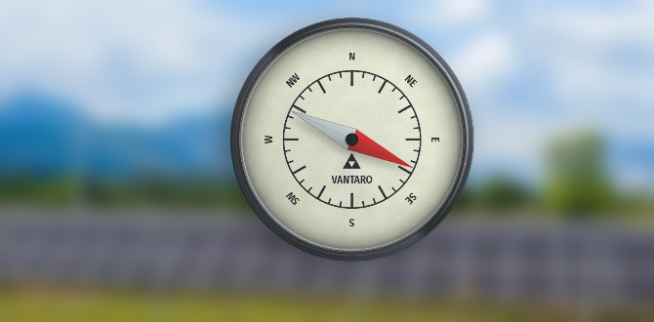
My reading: ° 115
